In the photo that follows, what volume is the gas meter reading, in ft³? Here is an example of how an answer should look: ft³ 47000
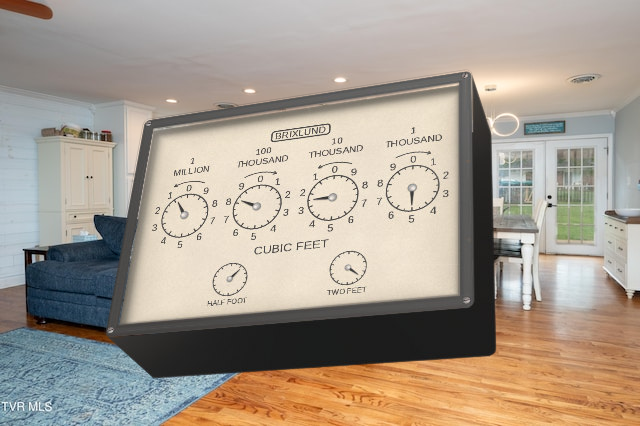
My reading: ft³ 82500
